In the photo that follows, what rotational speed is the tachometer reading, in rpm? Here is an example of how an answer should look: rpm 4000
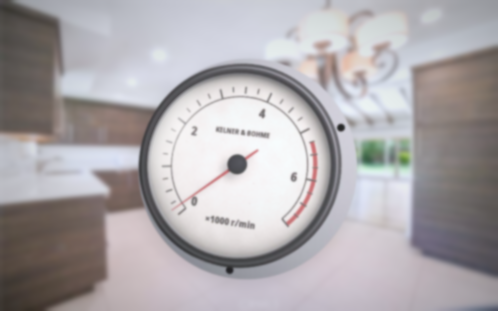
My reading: rpm 125
